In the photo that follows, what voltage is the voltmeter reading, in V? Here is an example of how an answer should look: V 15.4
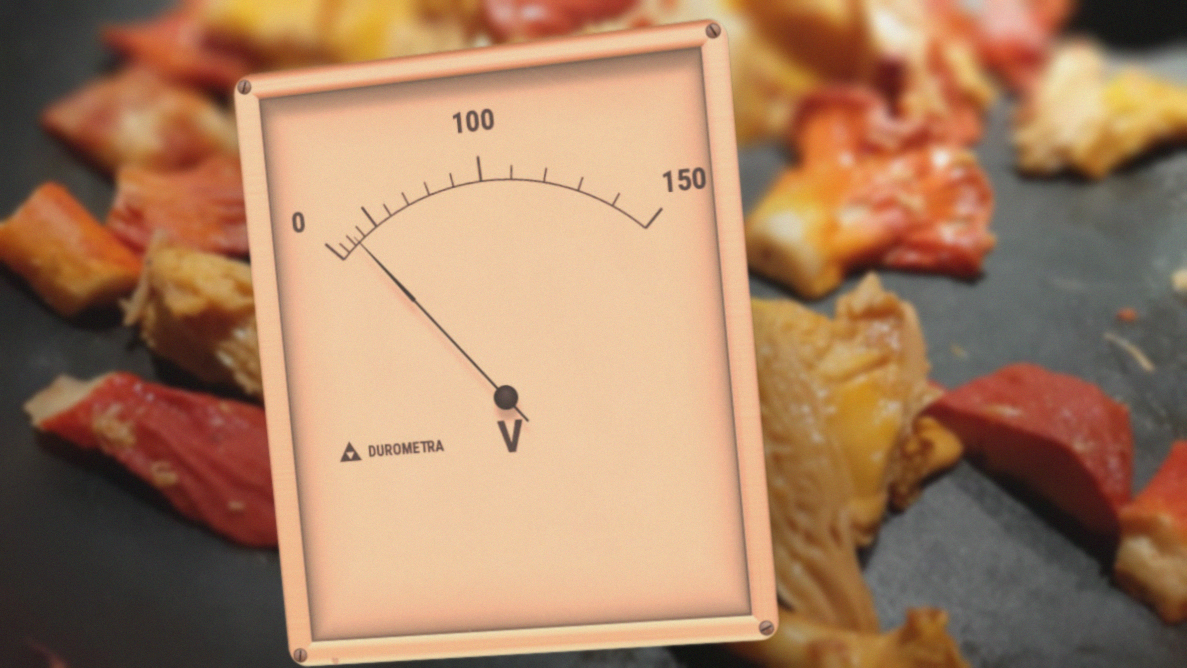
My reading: V 35
